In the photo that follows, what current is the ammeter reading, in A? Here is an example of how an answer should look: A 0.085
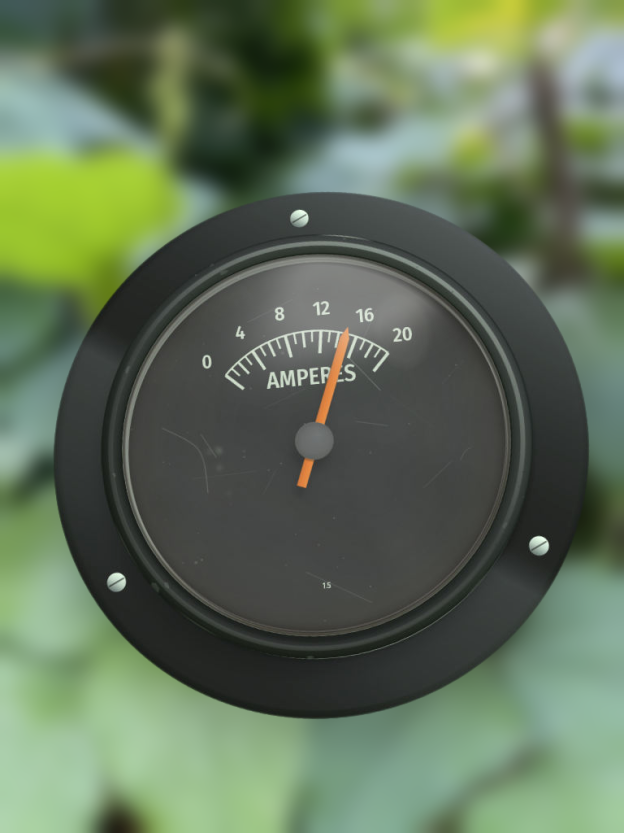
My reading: A 15
